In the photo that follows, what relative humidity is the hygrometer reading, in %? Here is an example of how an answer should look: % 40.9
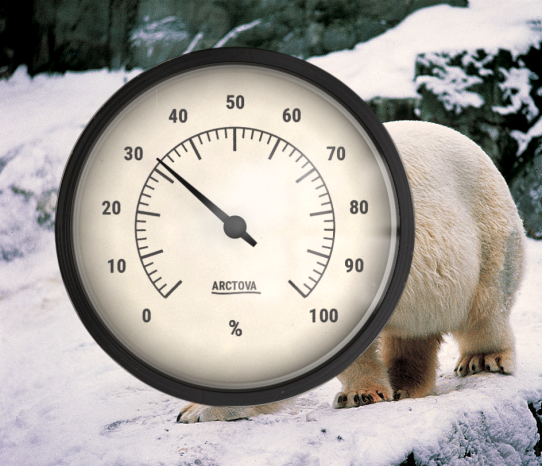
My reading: % 32
